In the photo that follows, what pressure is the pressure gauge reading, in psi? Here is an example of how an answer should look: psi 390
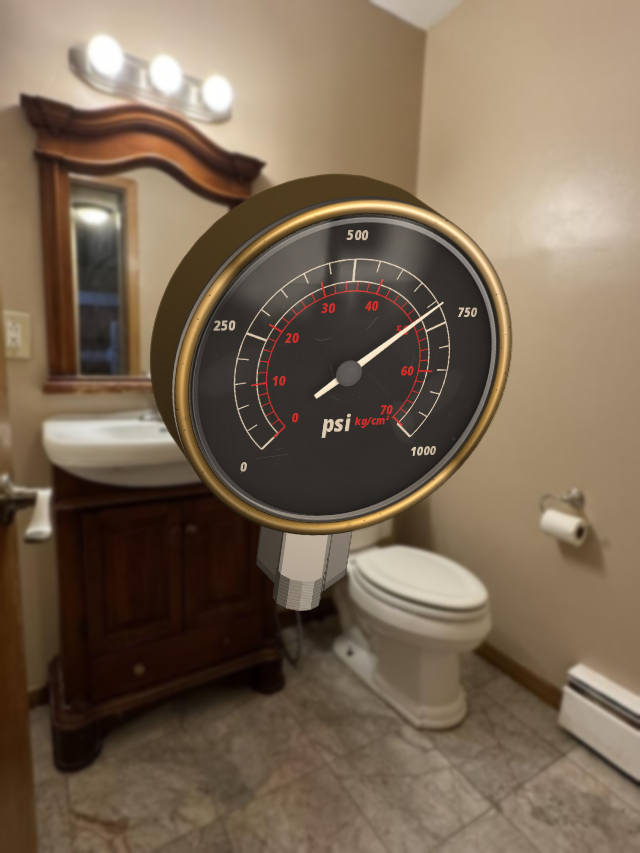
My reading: psi 700
